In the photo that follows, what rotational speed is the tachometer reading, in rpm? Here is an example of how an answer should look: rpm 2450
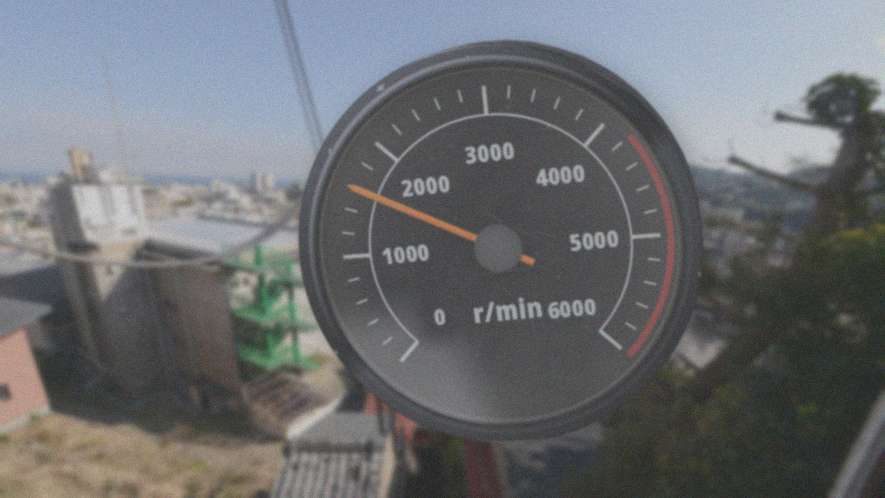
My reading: rpm 1600
